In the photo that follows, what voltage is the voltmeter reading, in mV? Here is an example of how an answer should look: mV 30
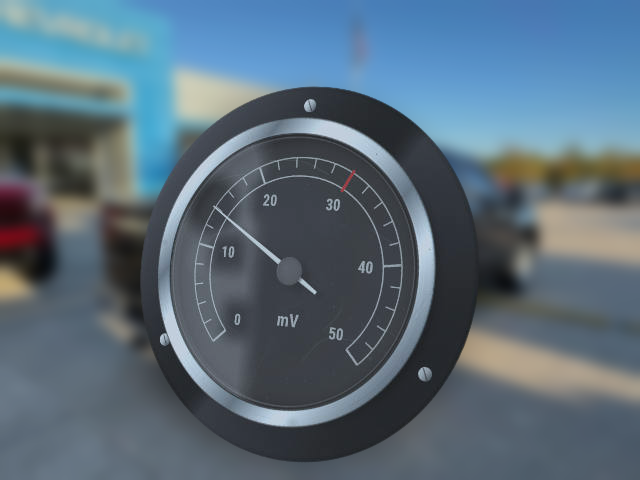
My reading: mV 14
